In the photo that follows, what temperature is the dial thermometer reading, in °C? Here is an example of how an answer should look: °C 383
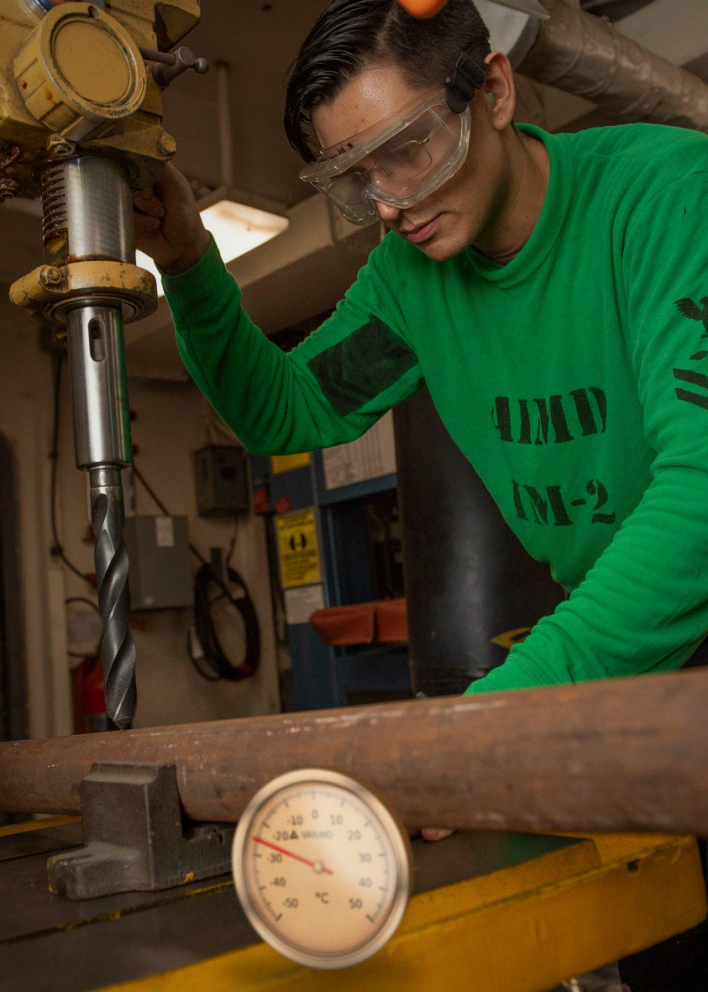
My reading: °C -25
